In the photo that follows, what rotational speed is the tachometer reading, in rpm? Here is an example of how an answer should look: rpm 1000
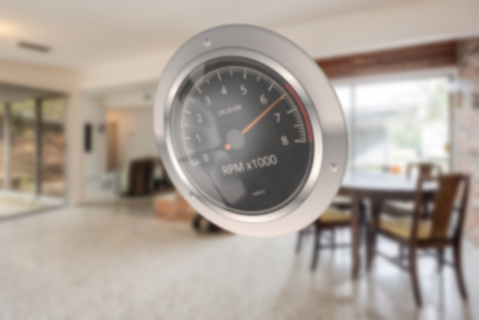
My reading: rpm 6500
